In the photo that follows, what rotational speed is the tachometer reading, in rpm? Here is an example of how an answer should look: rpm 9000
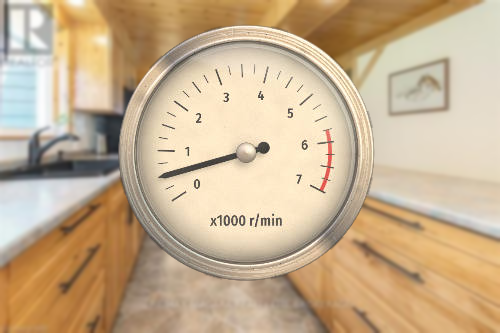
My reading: rpm 500
